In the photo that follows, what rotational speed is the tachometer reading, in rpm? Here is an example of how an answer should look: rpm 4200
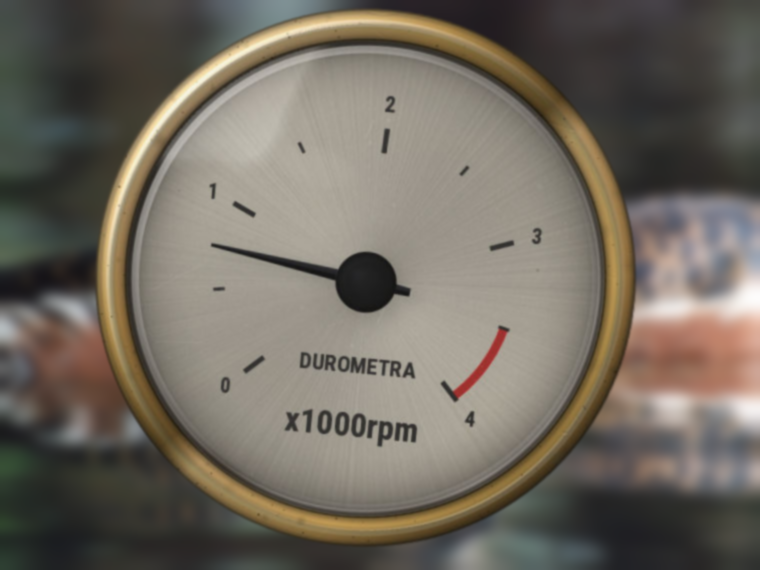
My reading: rpm 750
